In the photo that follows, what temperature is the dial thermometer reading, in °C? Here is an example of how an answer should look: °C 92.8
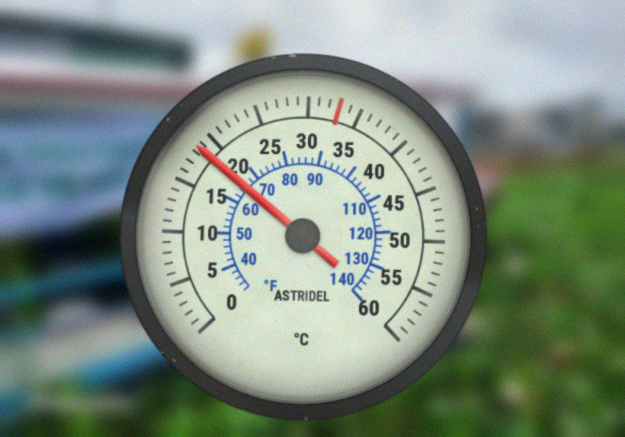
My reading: °C 18.5
